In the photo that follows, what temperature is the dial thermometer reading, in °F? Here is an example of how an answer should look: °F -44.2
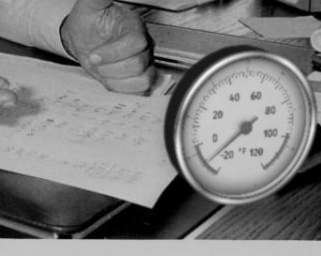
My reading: °F -10
